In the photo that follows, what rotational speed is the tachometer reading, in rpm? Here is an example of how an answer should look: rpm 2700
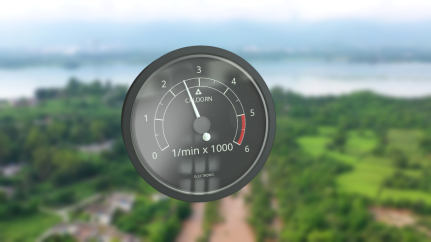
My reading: rpm 2500
